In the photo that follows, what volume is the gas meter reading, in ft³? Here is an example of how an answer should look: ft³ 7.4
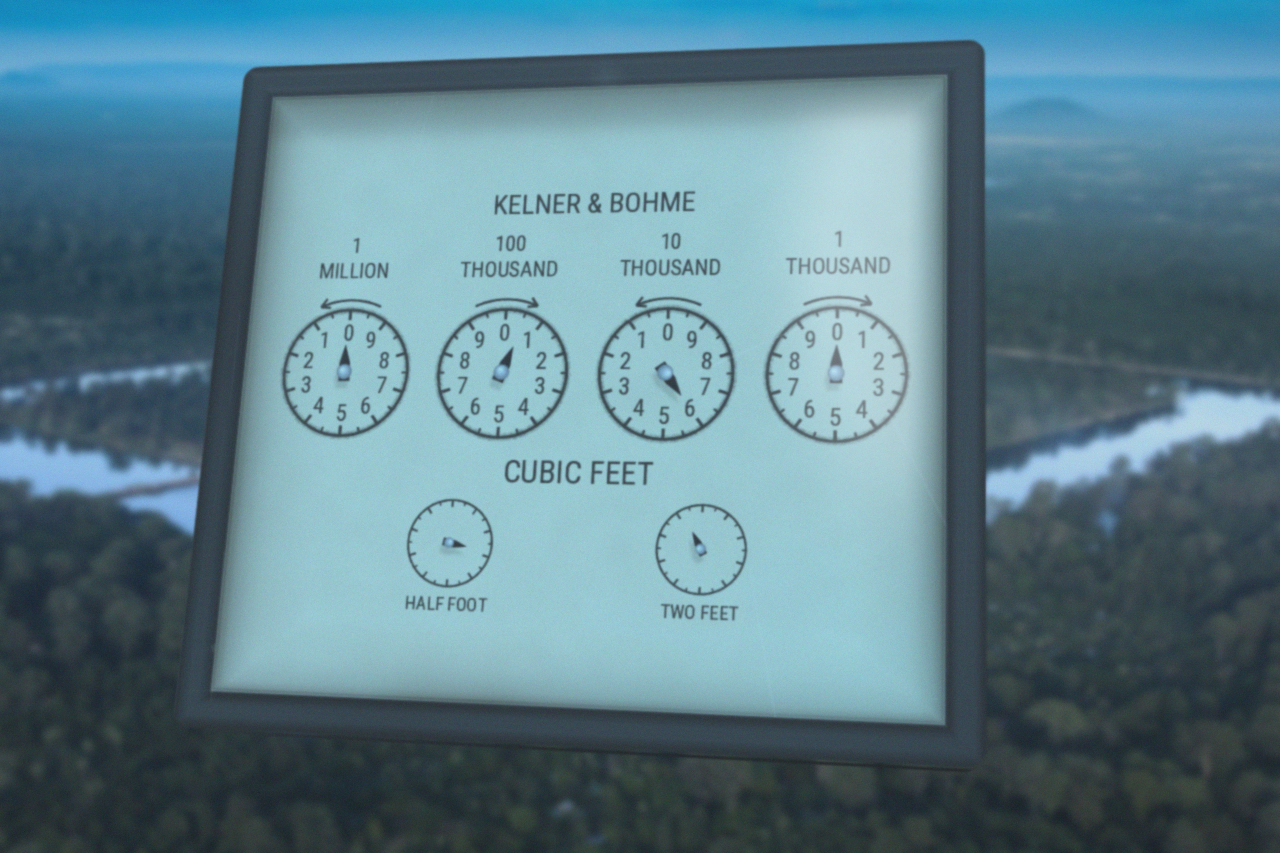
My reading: ft³ 6000
